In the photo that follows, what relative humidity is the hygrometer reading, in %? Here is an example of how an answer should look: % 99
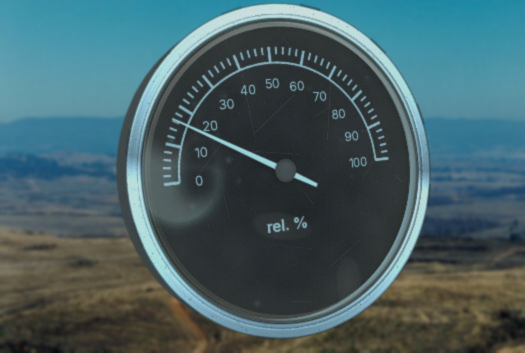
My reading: % 16
